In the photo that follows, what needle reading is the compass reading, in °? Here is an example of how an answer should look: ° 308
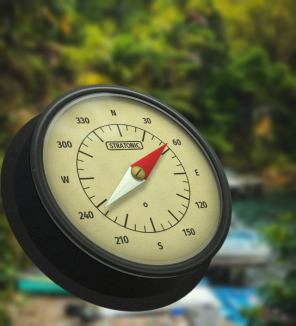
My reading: ° 55
